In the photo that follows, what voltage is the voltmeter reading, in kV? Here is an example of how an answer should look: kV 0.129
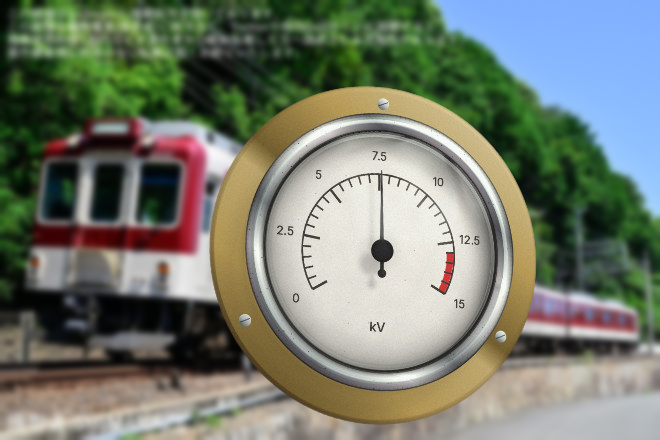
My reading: kV 7.5
